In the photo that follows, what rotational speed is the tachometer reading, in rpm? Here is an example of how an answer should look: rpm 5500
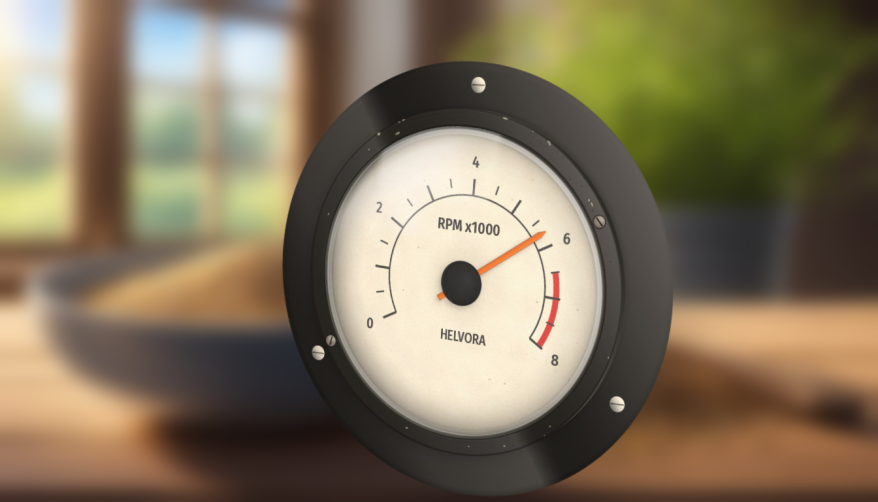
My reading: rpm 5750
